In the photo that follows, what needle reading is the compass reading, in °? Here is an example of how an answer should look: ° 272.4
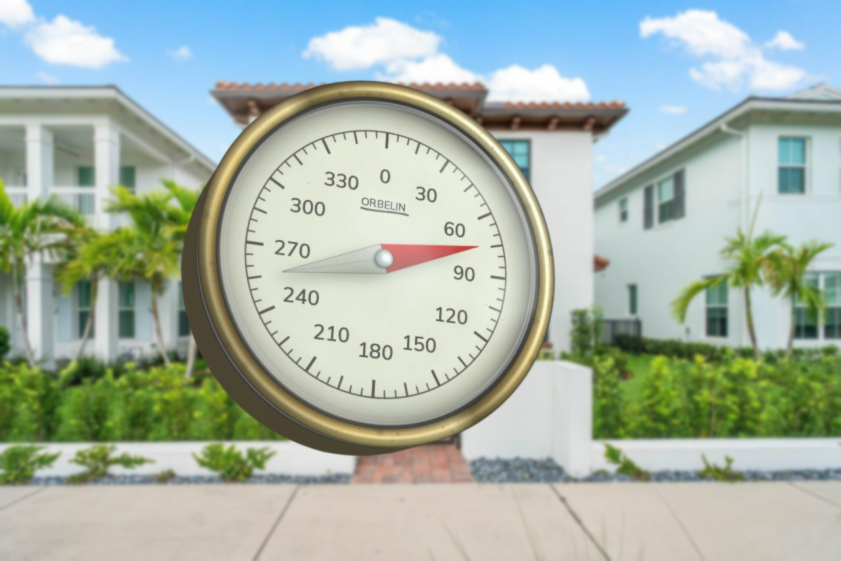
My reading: ° 75
